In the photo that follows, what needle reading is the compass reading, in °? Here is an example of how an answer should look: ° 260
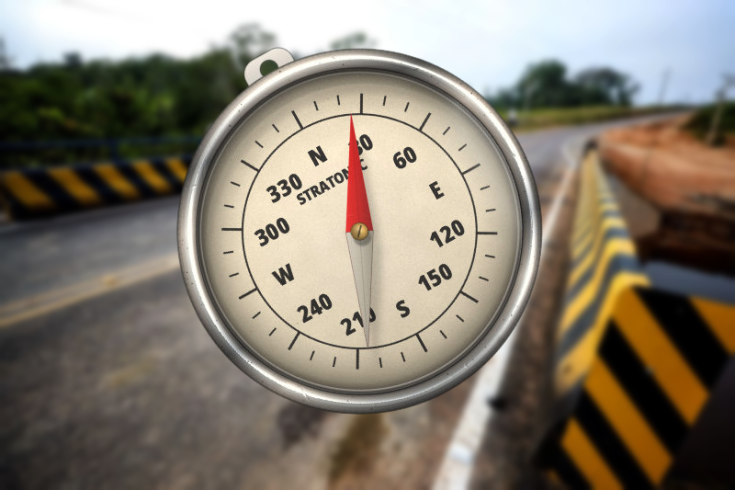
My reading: ° 25
